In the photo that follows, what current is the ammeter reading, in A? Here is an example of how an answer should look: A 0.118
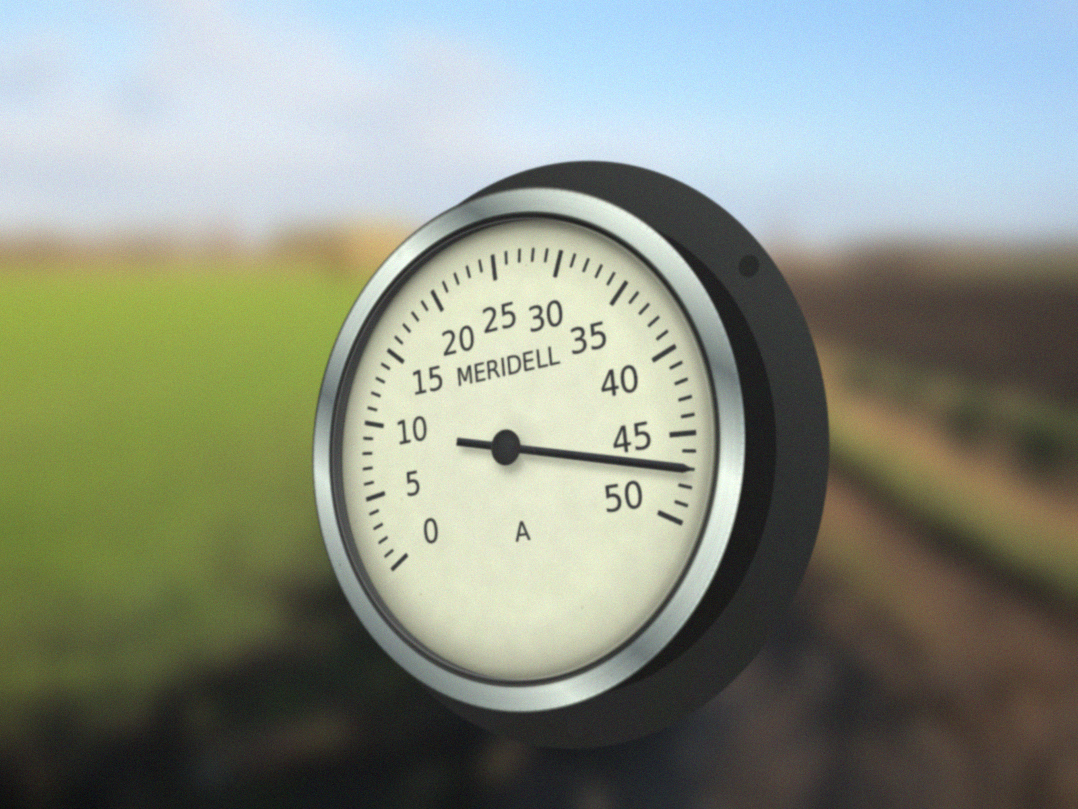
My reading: A 47
